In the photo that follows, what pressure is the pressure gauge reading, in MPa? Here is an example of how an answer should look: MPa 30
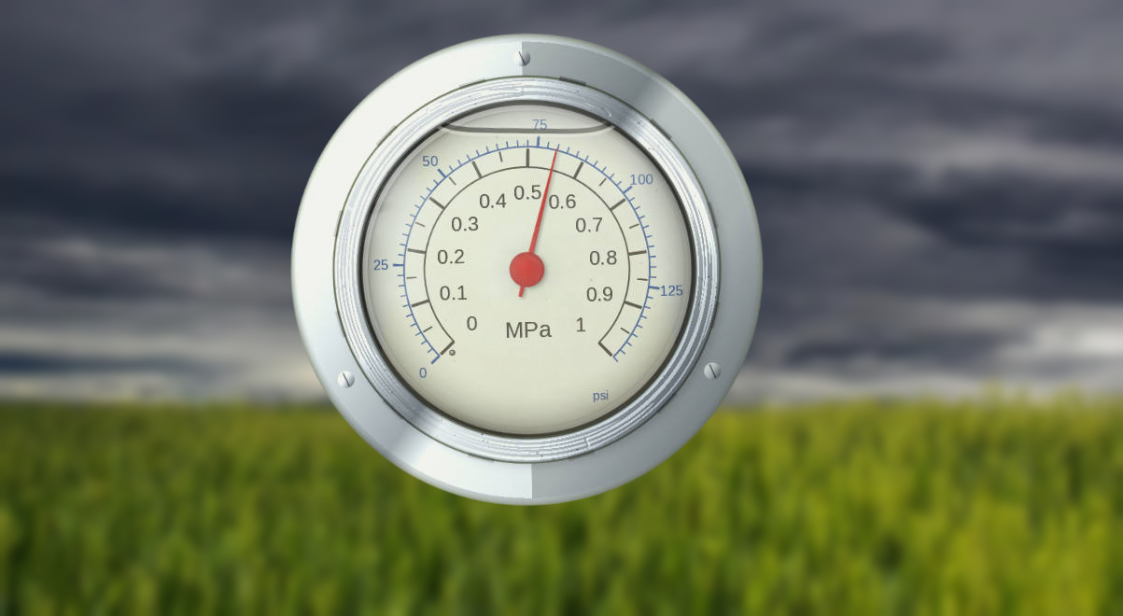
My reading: MPa 0.55
